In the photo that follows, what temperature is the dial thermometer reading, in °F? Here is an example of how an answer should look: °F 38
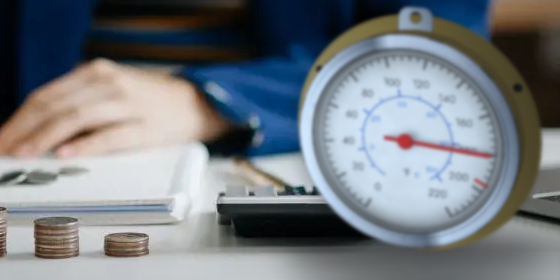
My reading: °F 180
